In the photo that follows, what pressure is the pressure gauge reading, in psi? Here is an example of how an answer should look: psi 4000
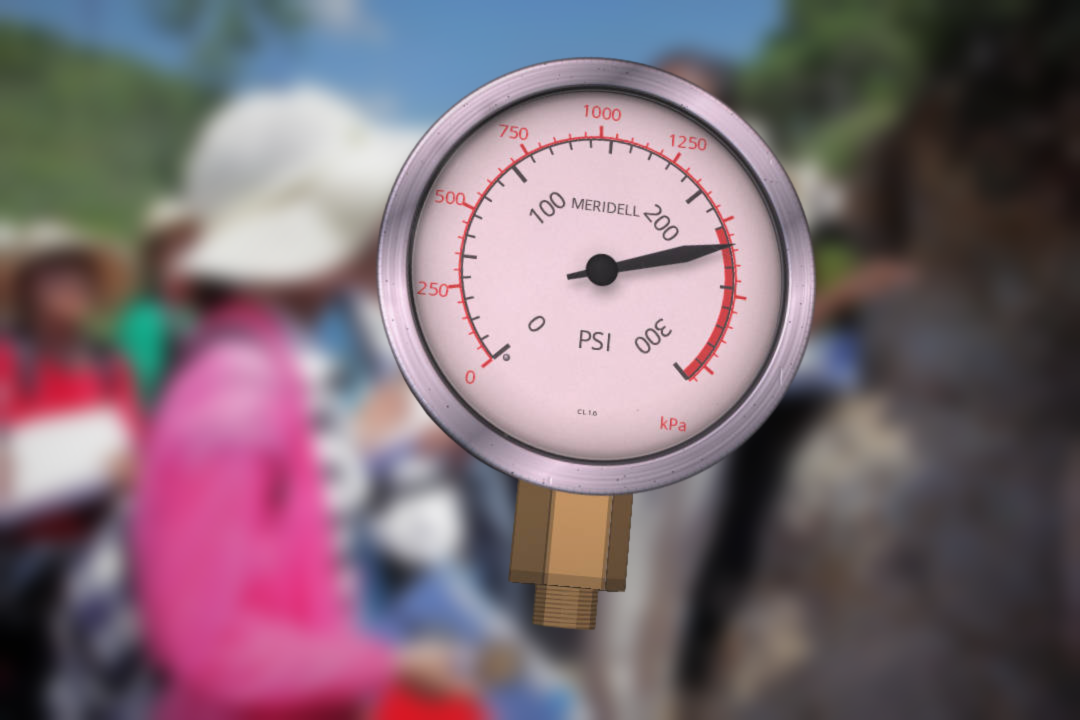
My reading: psi 230
